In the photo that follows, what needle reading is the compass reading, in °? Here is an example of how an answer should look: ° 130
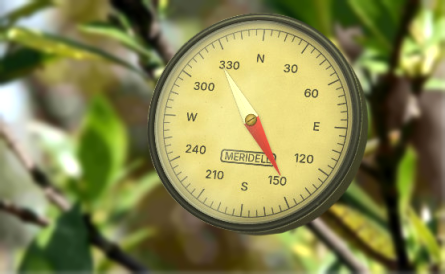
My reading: ° 145
